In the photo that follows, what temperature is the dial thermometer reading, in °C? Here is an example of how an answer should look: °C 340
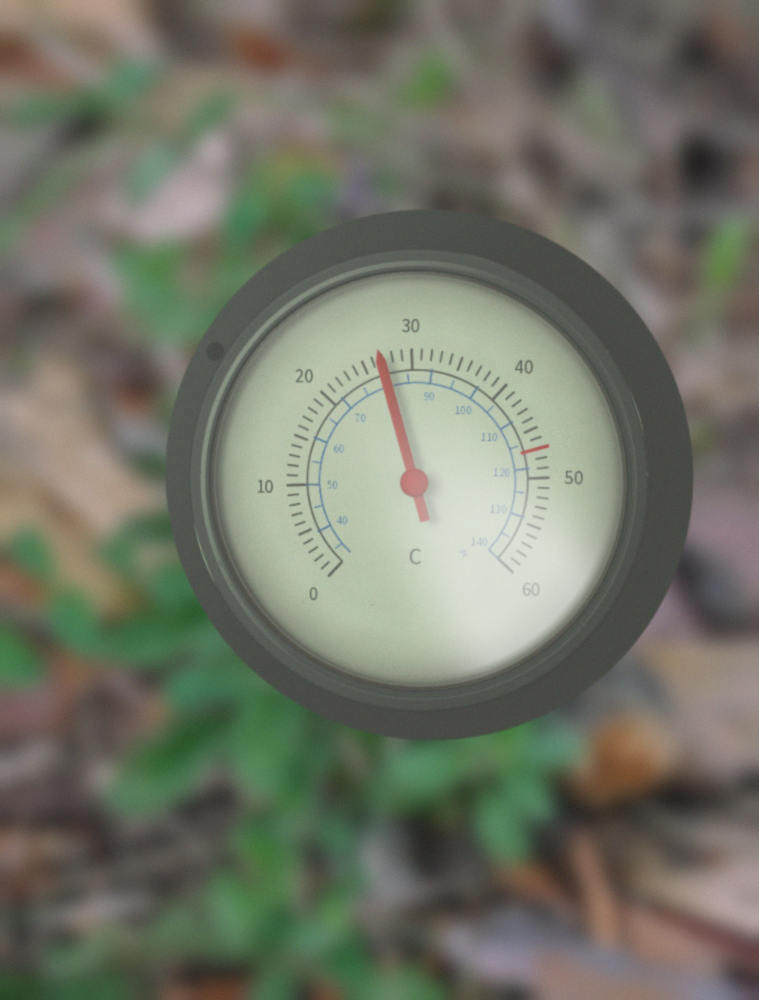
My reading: °C 27
